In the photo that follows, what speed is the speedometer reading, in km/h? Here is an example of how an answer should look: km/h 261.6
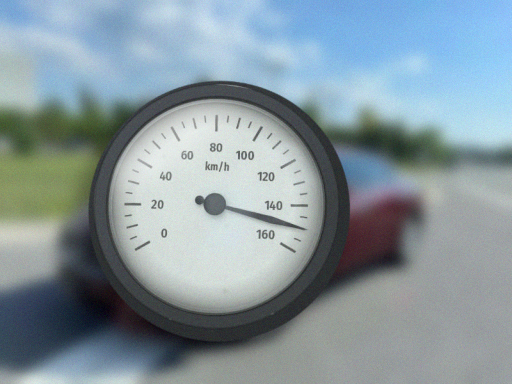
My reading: km/h 150
